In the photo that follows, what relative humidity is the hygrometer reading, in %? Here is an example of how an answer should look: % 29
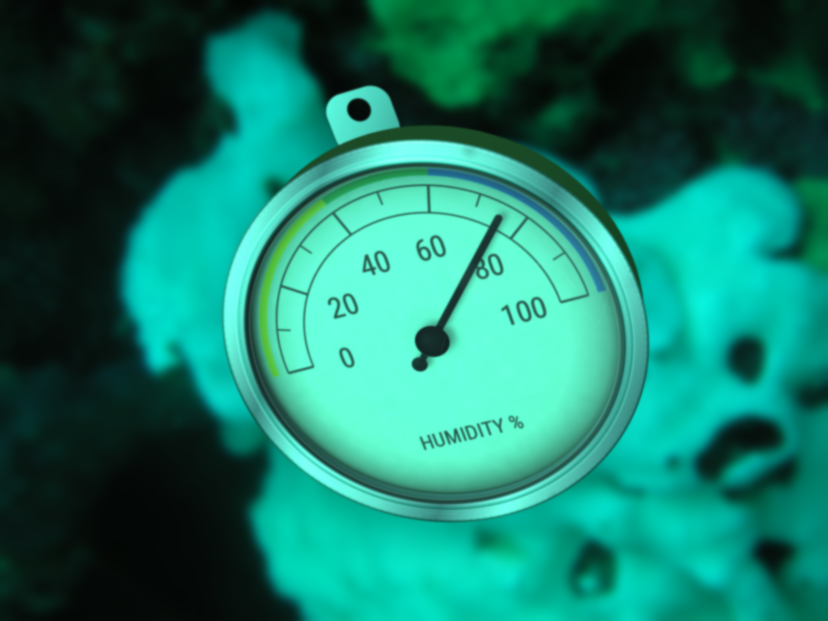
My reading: % 75
